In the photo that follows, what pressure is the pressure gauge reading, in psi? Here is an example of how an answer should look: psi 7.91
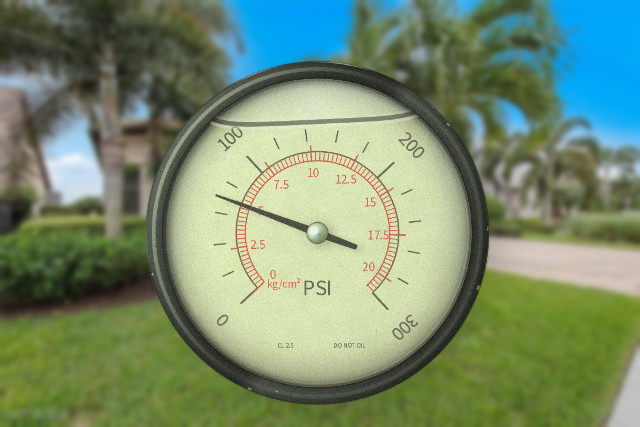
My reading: psi 70
